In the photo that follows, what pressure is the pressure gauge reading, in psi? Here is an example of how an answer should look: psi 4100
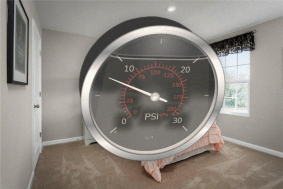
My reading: psi 7.5
